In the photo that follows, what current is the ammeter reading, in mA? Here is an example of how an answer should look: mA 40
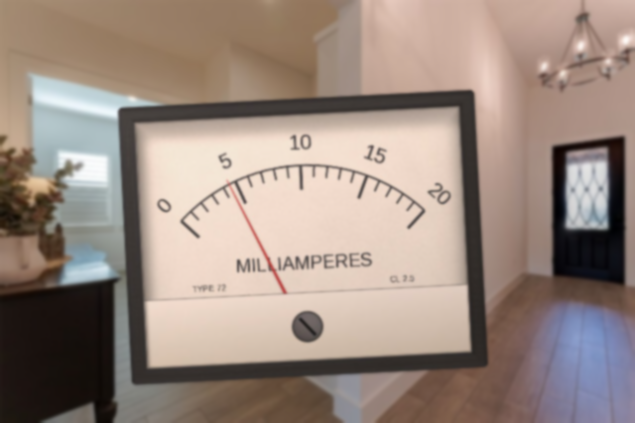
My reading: mA 4.5
